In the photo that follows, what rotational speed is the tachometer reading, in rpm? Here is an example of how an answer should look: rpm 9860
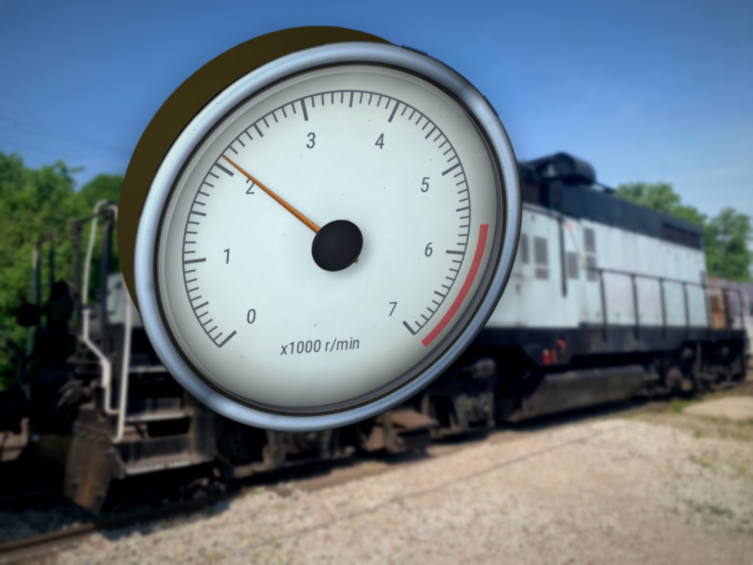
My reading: rpm 2100
